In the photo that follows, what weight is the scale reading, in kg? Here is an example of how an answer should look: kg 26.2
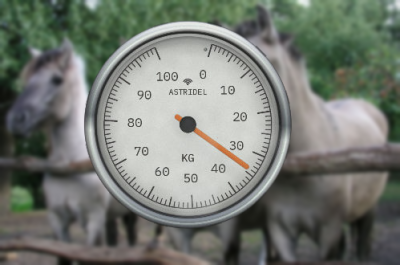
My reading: kg 34
